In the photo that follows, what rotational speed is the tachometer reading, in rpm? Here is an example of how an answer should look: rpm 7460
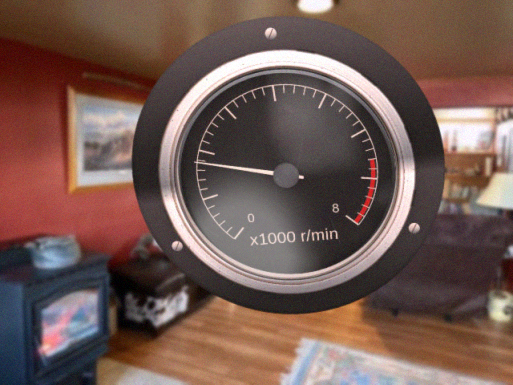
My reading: rpm 1800
